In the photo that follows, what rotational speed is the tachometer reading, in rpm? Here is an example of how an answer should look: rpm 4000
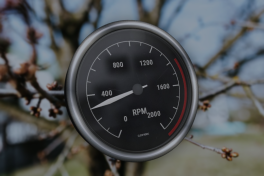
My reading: rpm 300
